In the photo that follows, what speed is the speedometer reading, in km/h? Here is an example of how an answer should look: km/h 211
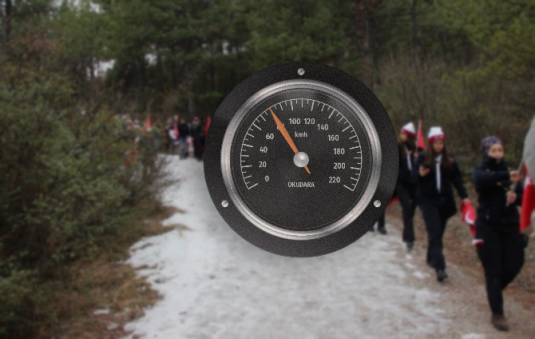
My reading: km/h 80
